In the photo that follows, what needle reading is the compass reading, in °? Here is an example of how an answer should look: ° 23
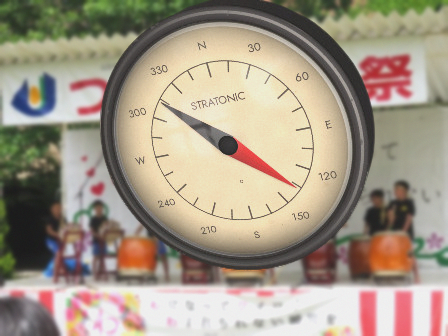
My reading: ° 135
